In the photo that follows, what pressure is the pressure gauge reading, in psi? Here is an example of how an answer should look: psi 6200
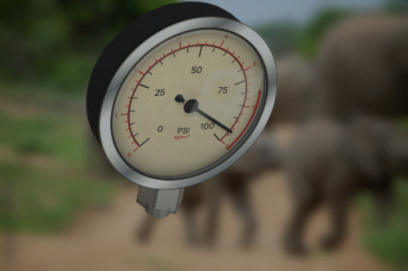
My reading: psi 95
